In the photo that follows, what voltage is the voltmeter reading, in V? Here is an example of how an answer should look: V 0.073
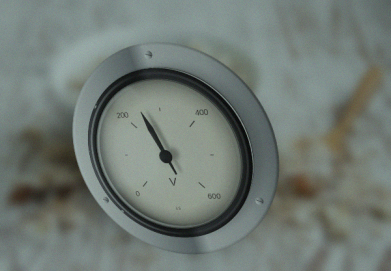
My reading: V 250
